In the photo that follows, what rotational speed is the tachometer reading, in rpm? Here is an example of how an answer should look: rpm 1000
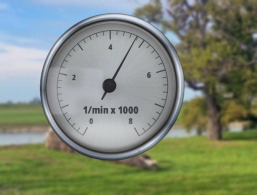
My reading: rpm 4800
